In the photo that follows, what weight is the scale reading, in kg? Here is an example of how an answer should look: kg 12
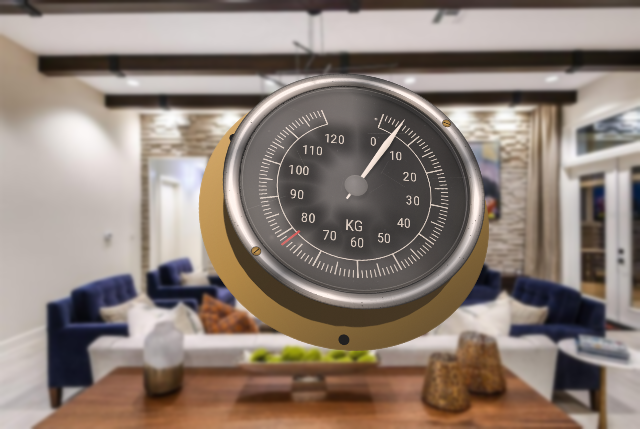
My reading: kg 5
